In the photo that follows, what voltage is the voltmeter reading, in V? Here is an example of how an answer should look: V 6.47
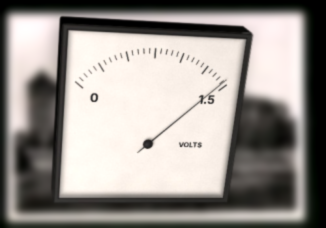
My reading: V 1.45
